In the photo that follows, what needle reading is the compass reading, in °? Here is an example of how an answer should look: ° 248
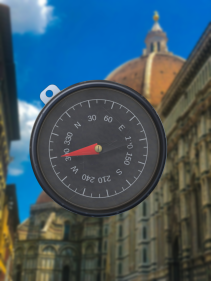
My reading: ° 300
